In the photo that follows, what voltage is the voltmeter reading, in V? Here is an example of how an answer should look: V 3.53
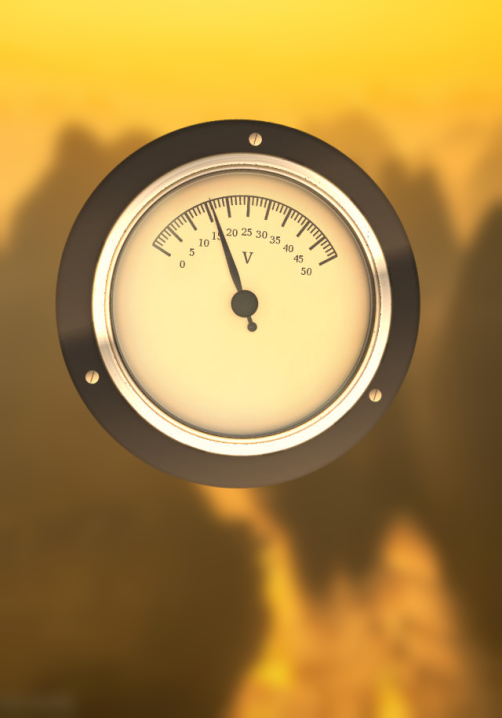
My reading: V 16
